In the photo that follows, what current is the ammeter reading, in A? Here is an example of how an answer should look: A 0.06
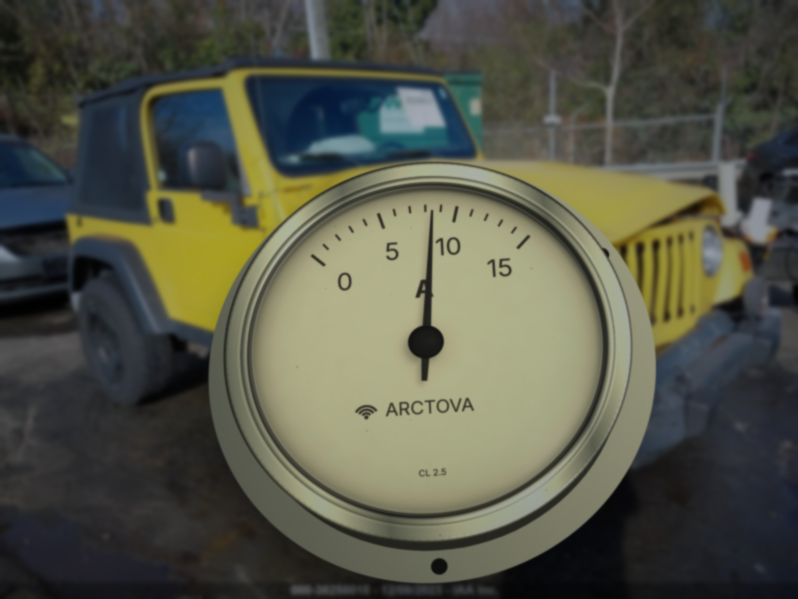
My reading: A 8.5
